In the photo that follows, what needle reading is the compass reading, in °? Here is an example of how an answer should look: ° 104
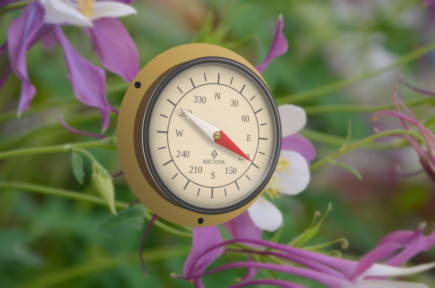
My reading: ° 120
